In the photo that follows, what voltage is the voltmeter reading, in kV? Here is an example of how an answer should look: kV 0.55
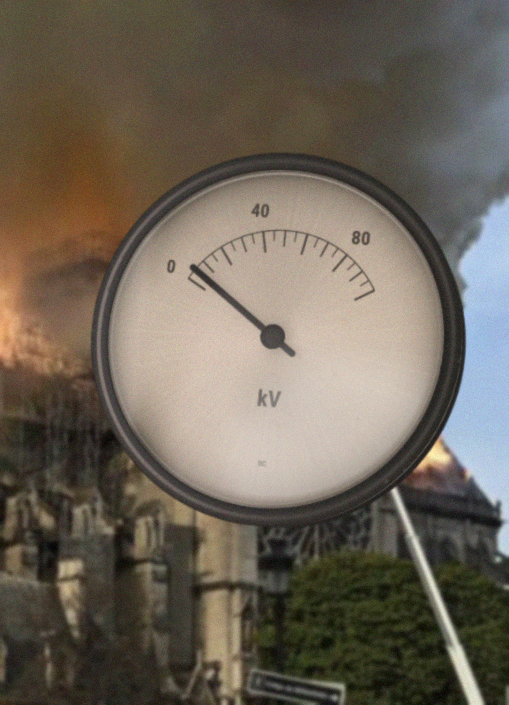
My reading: kV 5
